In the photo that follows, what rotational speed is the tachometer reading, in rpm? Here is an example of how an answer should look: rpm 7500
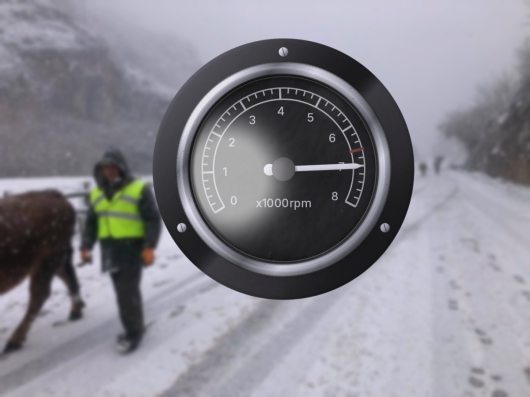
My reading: rpm 7000
